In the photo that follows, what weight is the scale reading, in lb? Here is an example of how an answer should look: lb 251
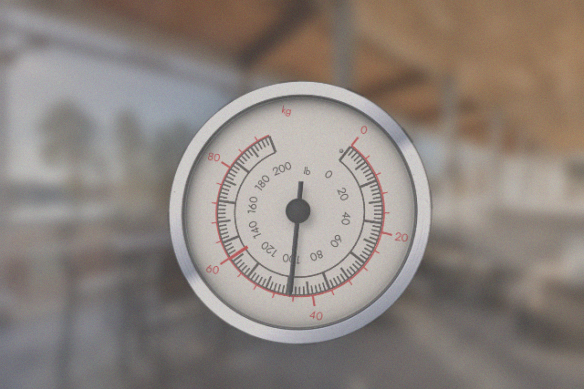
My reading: lb 98
